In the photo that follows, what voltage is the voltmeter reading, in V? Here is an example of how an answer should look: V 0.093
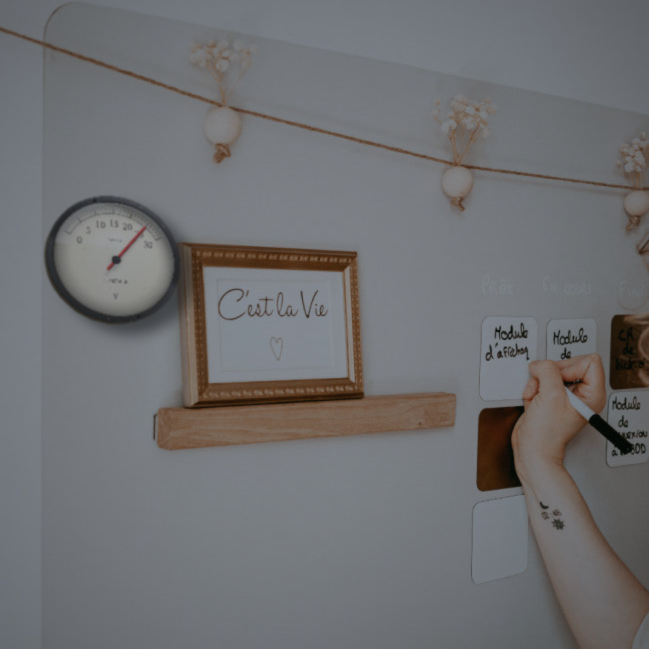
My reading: V 25
